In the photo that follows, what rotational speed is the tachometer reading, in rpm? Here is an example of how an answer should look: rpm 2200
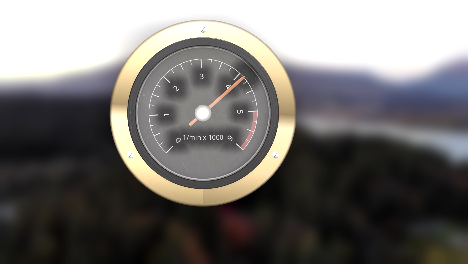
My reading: rpm 4125
